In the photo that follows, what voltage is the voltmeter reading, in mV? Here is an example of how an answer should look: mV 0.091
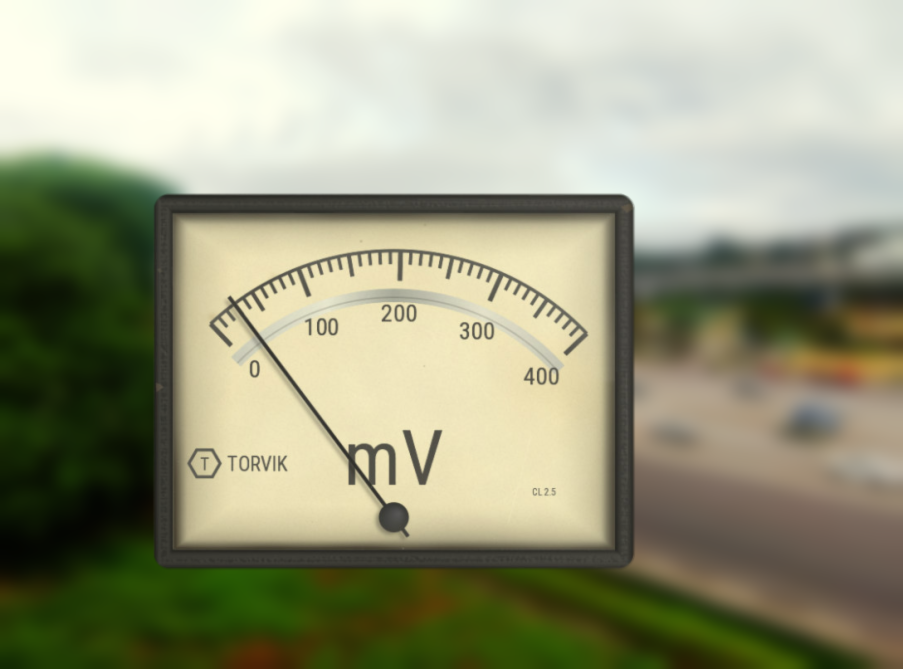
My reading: mV 30
